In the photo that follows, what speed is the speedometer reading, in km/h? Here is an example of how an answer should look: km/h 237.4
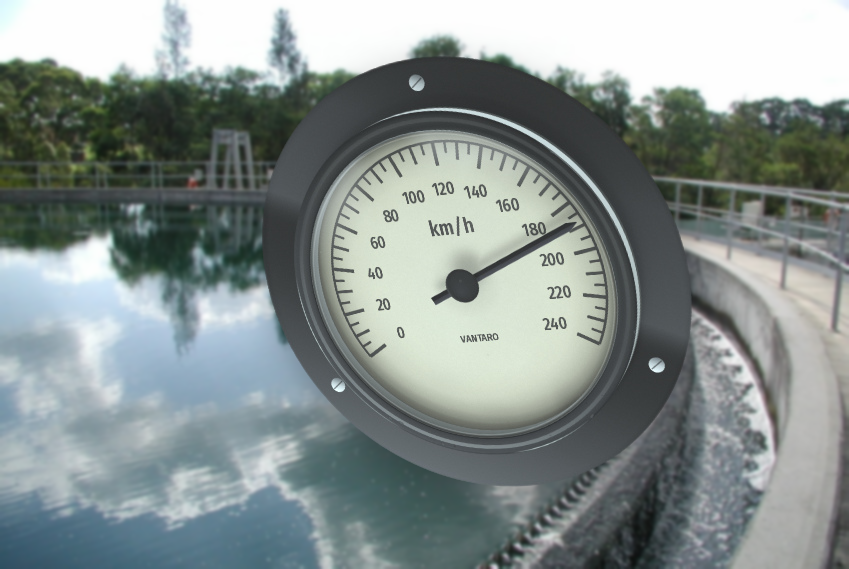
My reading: km/h 187.5
